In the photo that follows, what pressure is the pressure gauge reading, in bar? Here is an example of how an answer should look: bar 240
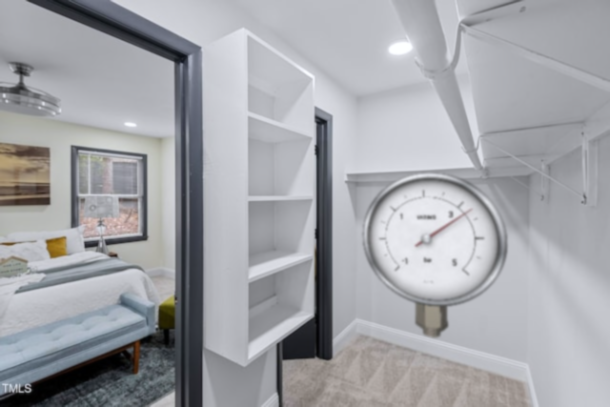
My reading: bar 3.25
